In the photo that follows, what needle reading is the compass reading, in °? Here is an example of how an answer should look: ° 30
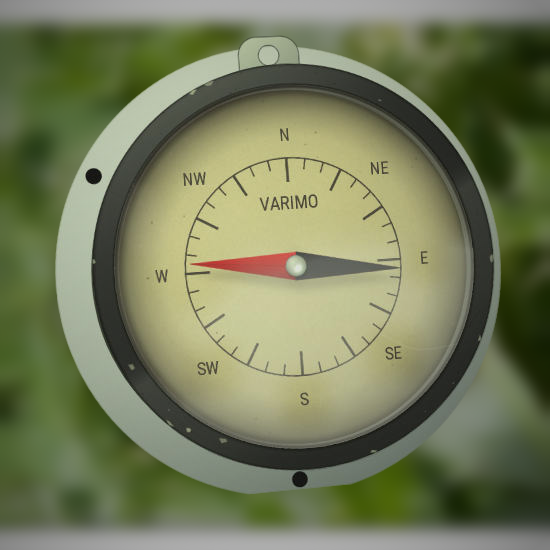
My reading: ° 275
